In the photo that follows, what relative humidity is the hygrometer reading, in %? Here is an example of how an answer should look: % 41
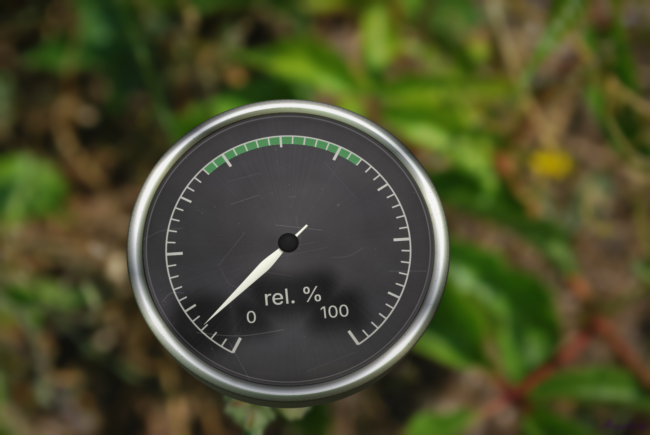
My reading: % 6
